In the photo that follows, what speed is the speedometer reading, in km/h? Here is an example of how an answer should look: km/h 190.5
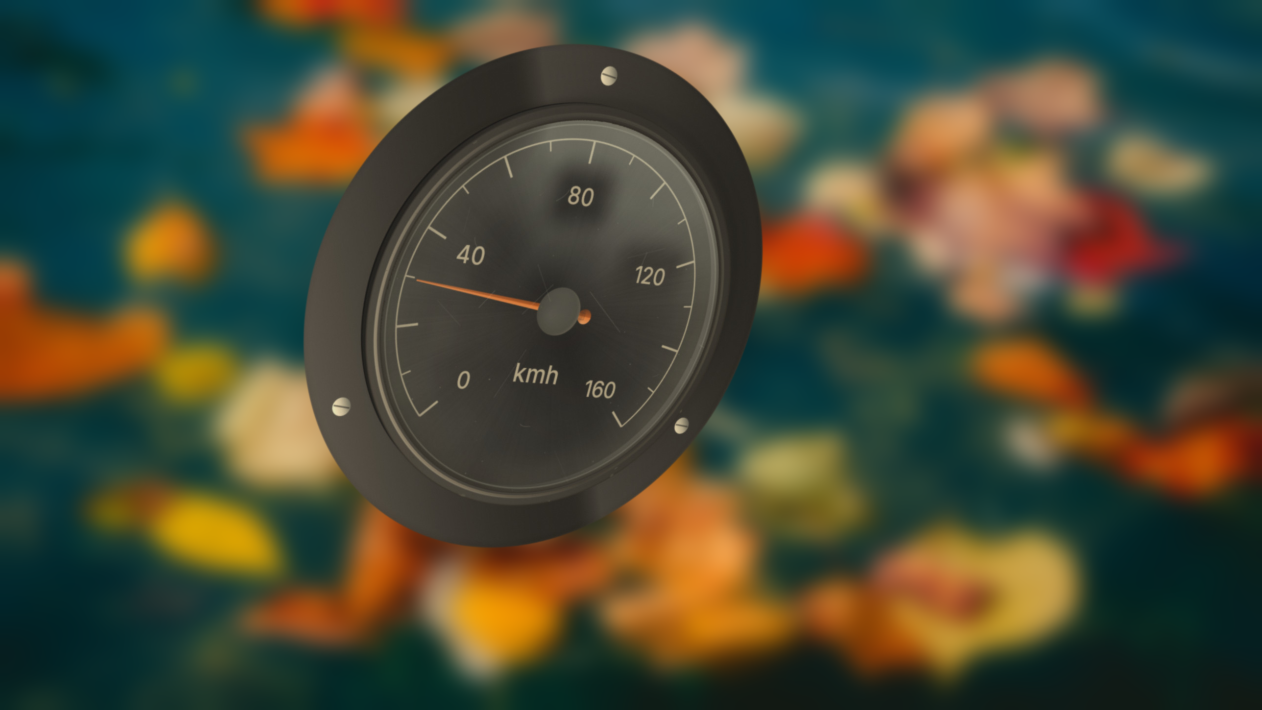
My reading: km/h 30
